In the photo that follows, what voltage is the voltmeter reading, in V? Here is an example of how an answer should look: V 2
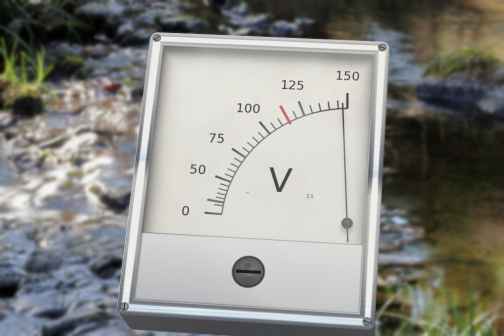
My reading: V 147.5
